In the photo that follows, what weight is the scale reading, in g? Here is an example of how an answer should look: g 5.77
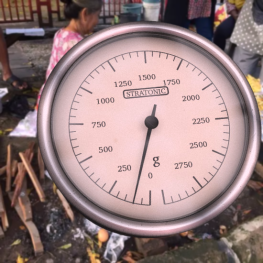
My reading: g 100
